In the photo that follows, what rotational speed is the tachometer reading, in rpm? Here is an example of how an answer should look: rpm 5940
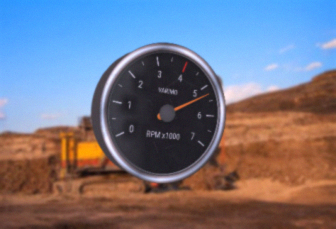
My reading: rpm 5250
